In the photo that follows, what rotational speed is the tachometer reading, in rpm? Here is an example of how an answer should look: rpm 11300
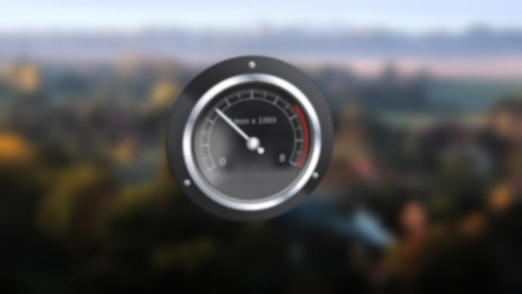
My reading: rpm 2500
